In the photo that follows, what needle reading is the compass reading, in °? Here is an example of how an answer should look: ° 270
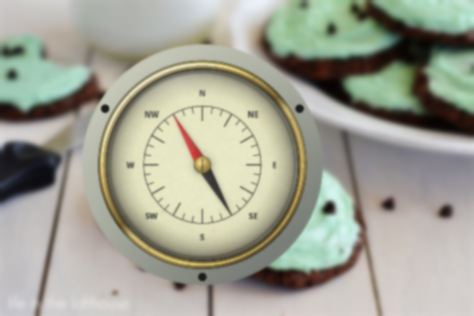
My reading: ° 330
